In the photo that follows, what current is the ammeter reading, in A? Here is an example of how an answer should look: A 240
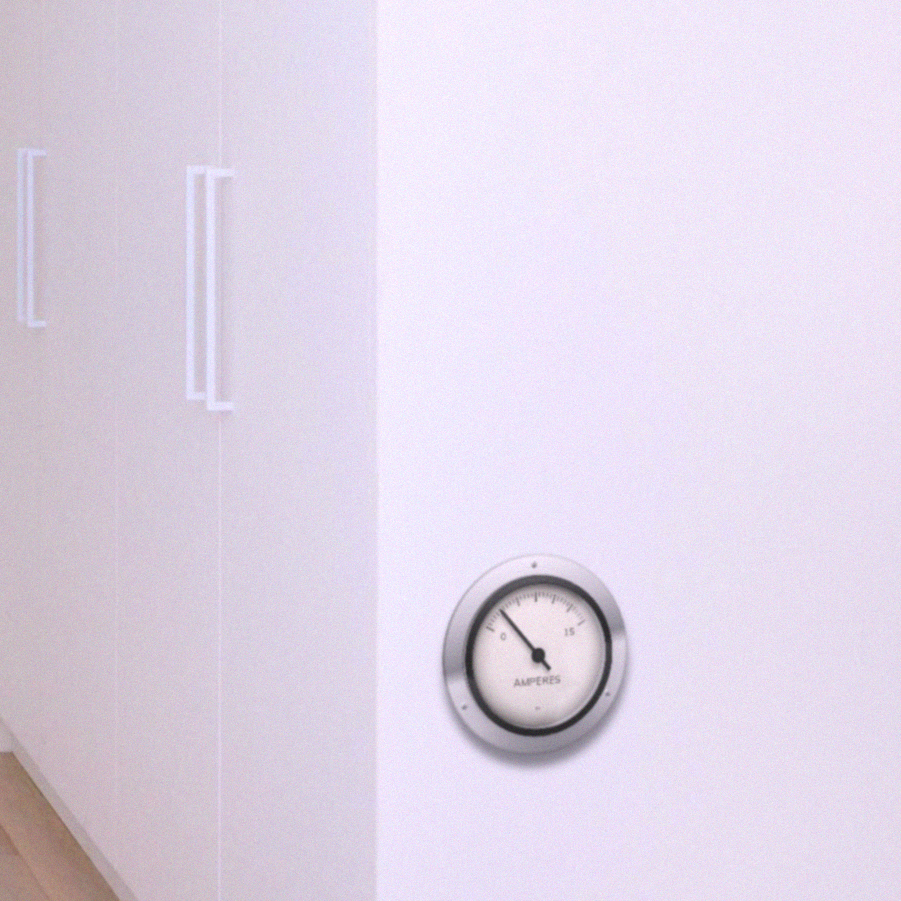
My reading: A 2.5
